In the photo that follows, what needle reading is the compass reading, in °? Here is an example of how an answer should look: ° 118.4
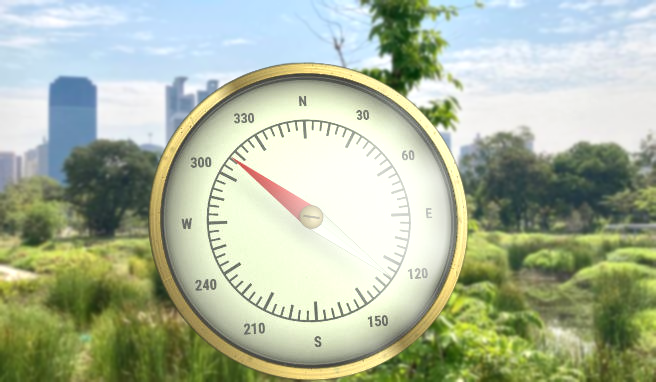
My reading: ° 310
